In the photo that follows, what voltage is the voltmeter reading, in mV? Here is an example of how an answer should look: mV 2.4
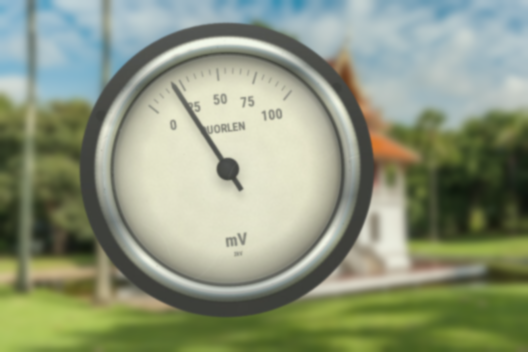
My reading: mV 20
